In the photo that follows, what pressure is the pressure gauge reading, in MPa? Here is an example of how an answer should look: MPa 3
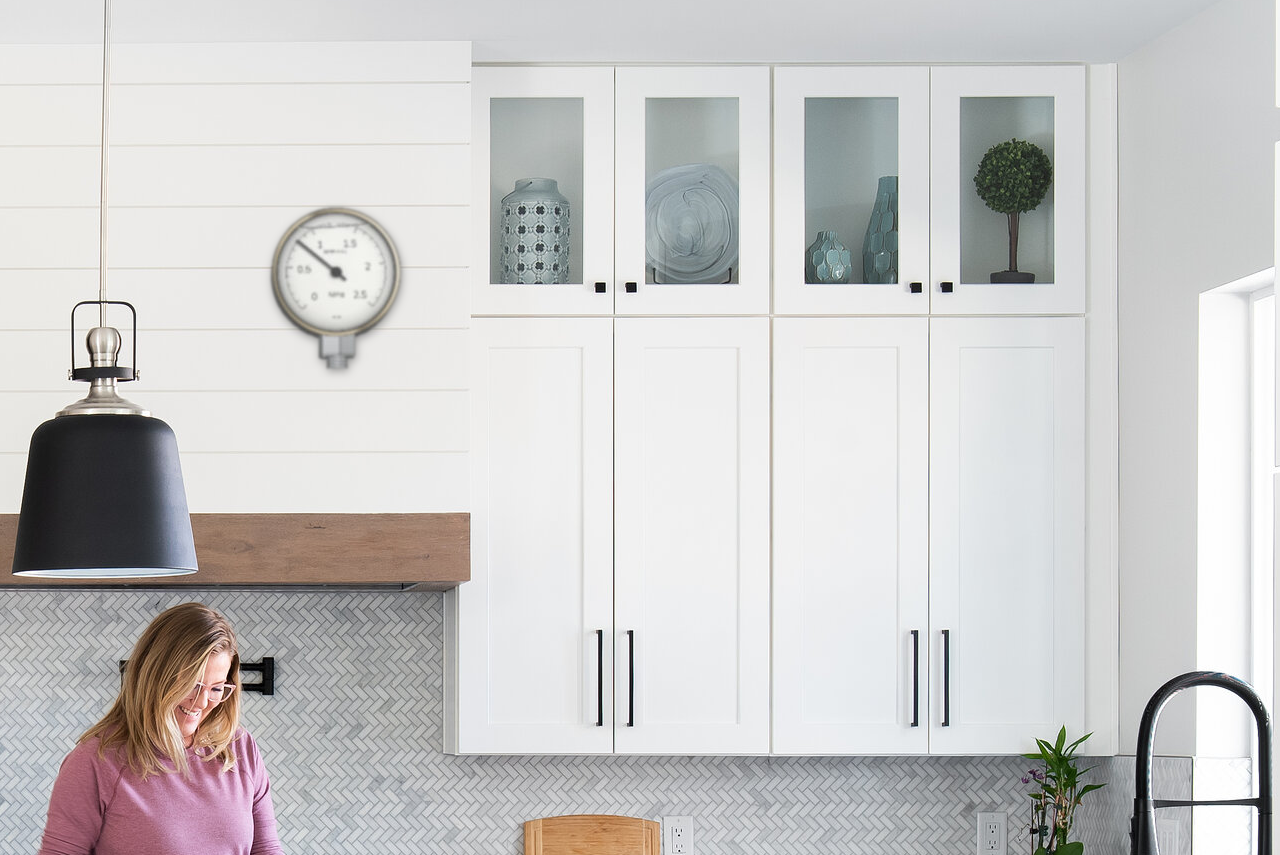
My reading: MPa 0.8
